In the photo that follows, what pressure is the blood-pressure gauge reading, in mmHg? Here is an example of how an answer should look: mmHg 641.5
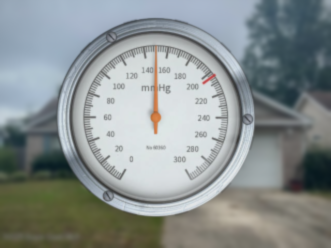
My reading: mmHg 150
